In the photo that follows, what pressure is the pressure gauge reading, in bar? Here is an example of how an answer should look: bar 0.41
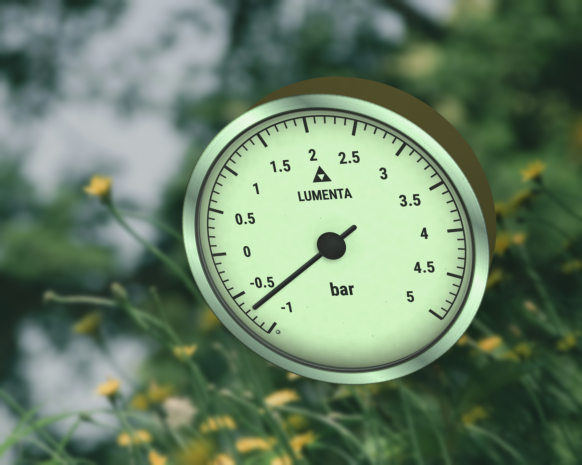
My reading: bar -0.7
